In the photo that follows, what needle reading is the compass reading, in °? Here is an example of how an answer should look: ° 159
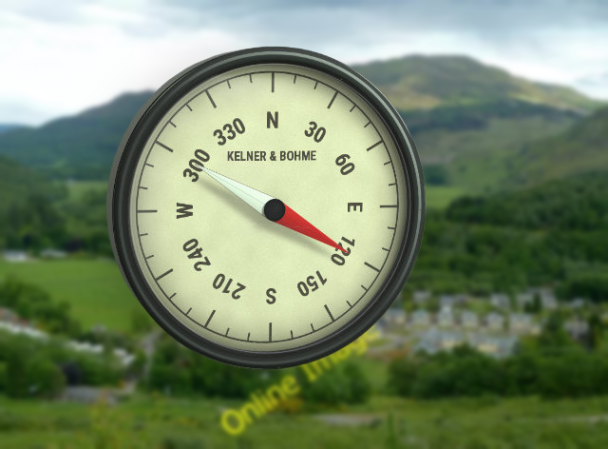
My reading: ° 120
